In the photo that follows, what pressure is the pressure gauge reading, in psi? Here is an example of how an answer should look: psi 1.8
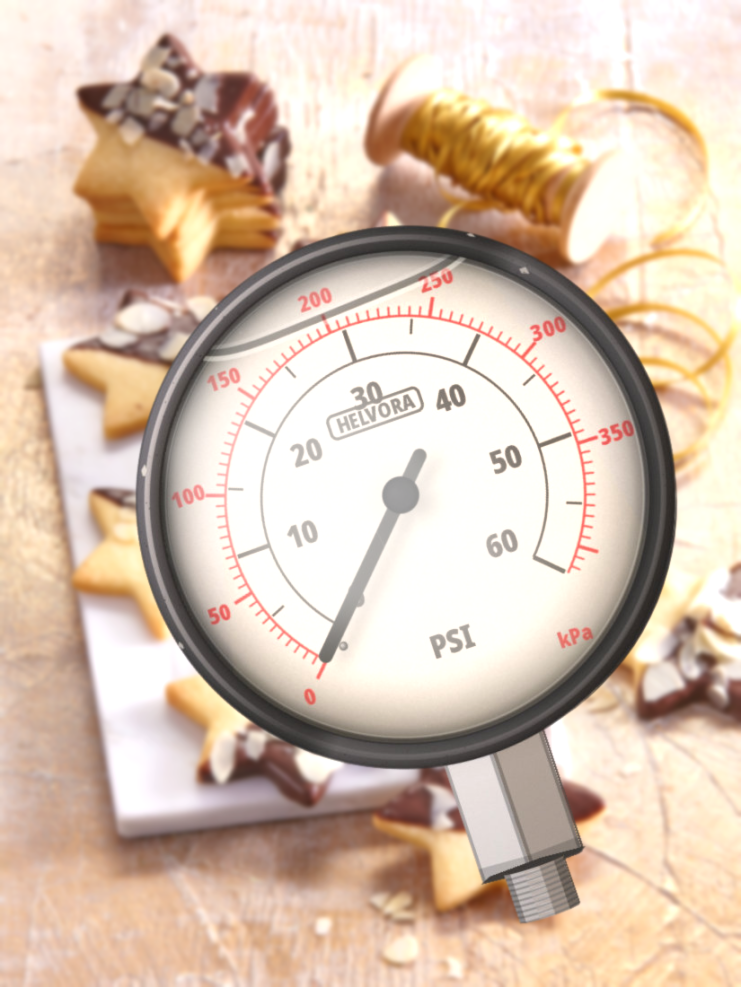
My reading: psi 0
